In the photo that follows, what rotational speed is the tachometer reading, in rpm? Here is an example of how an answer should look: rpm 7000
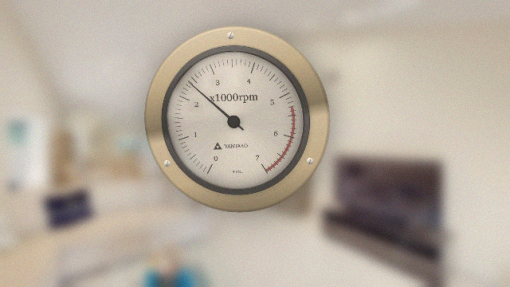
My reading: rpm 2400
